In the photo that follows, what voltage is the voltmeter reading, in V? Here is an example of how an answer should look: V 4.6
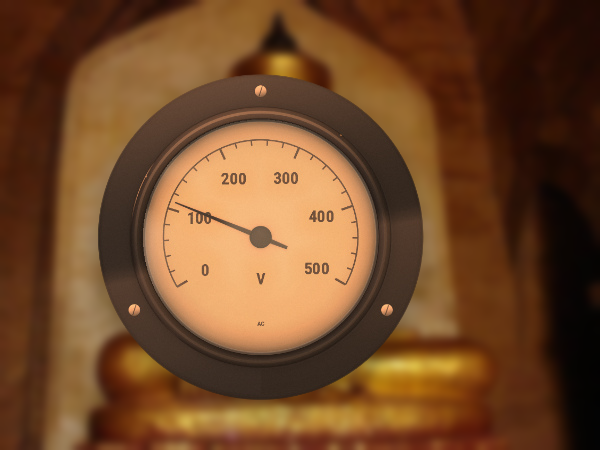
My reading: V 110
